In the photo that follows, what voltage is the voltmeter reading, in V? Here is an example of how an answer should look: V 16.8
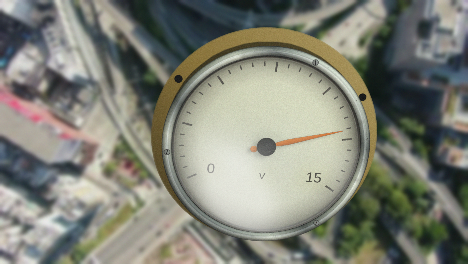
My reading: V 12
